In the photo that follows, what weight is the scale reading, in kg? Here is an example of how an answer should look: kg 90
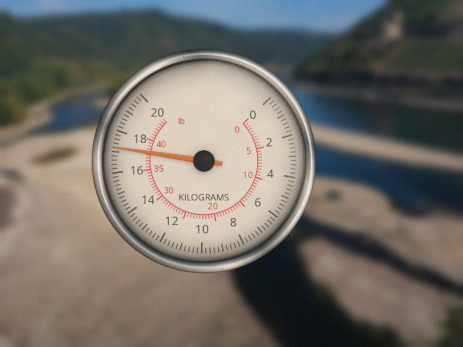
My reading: kg 17.2
